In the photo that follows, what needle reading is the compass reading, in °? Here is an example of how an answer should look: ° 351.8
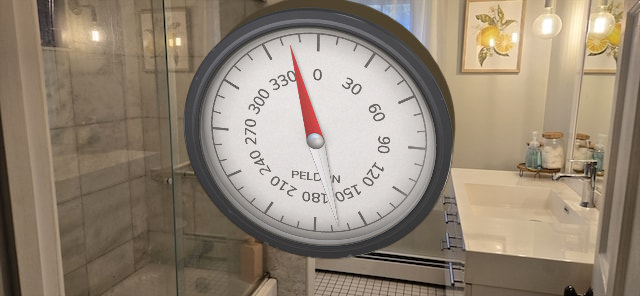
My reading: ° 345
